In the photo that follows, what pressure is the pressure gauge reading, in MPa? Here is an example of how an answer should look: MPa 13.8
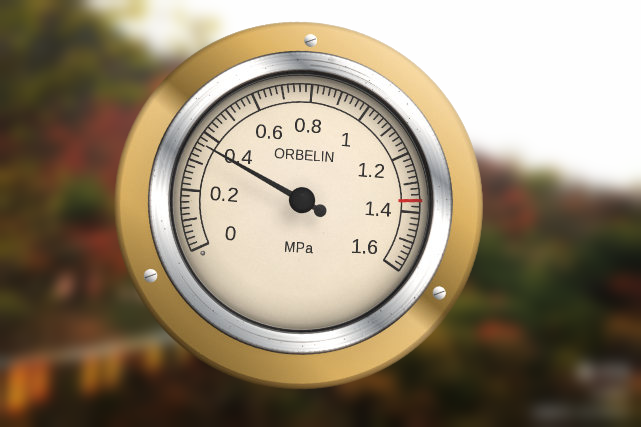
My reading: MPa 0.36
